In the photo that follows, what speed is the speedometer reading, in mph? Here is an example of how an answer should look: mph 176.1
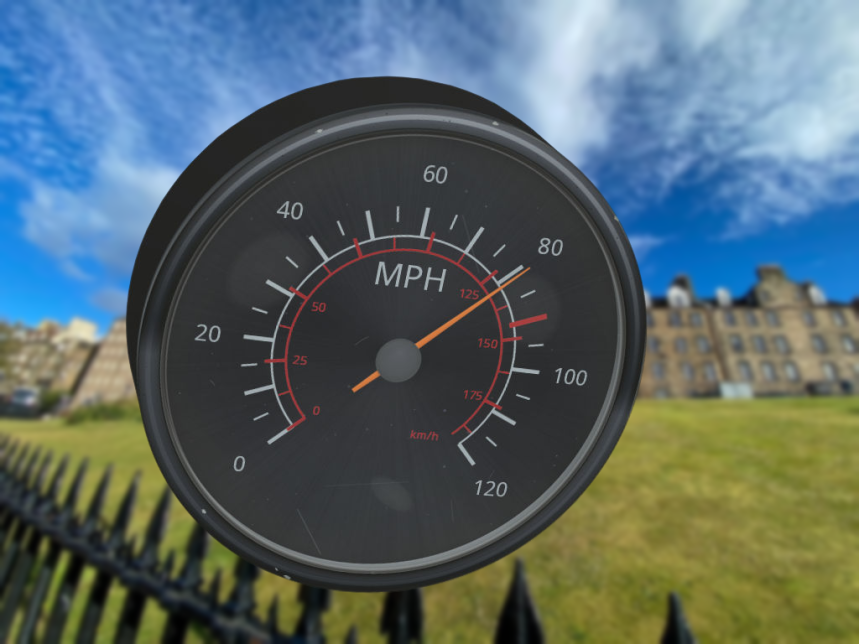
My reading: mph 80
